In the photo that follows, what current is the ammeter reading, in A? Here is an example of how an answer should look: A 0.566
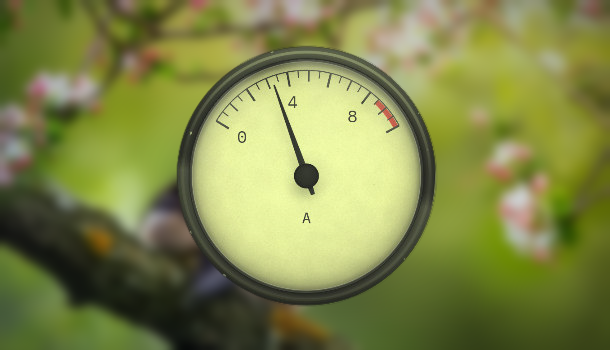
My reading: A 3.25
